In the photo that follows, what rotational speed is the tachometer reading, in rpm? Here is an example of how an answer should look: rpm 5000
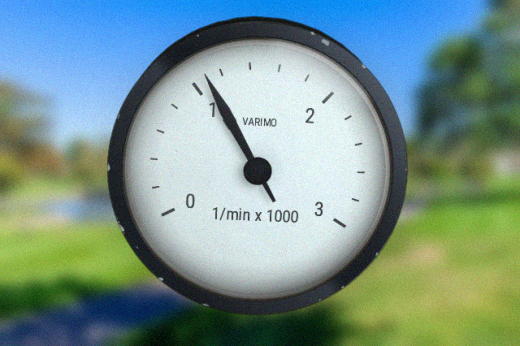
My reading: rpm 1100
